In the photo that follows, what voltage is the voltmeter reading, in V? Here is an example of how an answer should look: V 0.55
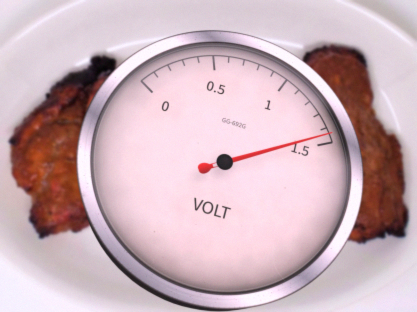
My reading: V 1.45
